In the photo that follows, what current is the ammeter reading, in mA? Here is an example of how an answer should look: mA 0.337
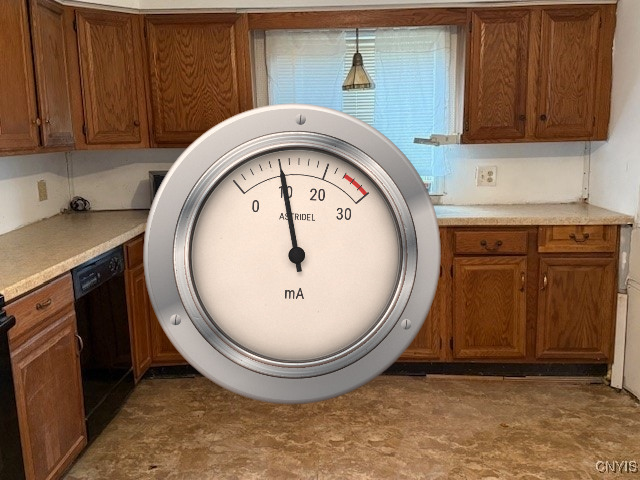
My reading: mA 10
